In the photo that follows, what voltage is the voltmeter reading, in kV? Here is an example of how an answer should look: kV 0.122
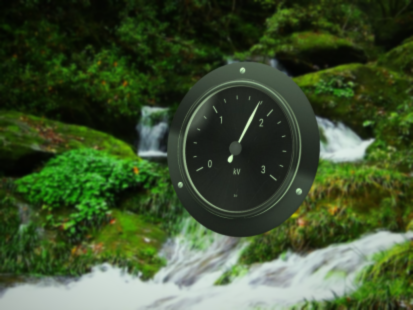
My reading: kV 1.8
